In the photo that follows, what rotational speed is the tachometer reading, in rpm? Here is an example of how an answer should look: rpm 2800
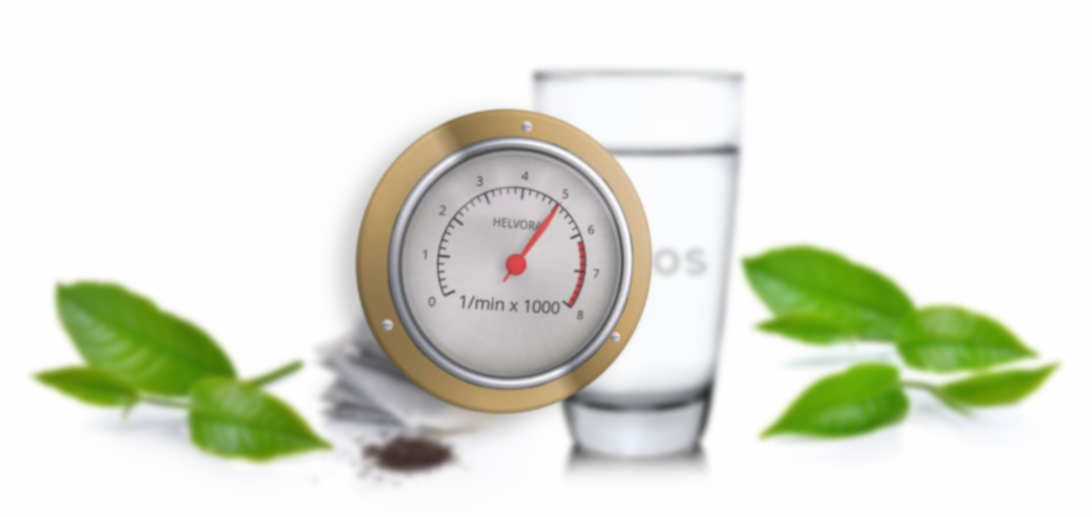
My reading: rpm 5000
